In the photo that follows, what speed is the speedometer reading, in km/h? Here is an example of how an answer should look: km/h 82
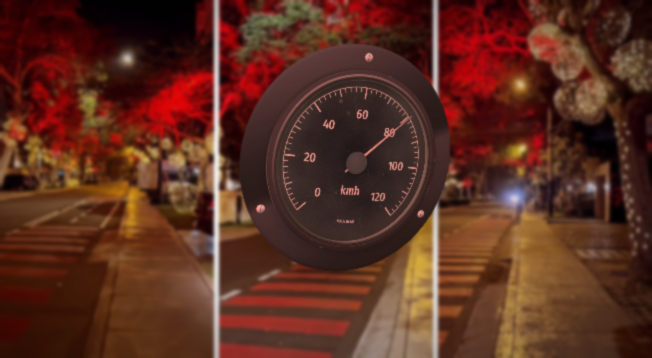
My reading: km/h 80
